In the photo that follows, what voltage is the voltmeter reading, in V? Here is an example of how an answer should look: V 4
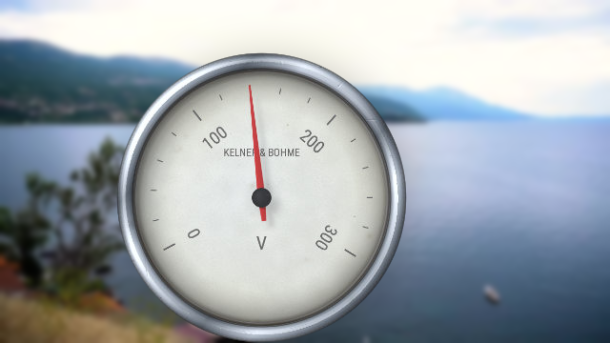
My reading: V 140
